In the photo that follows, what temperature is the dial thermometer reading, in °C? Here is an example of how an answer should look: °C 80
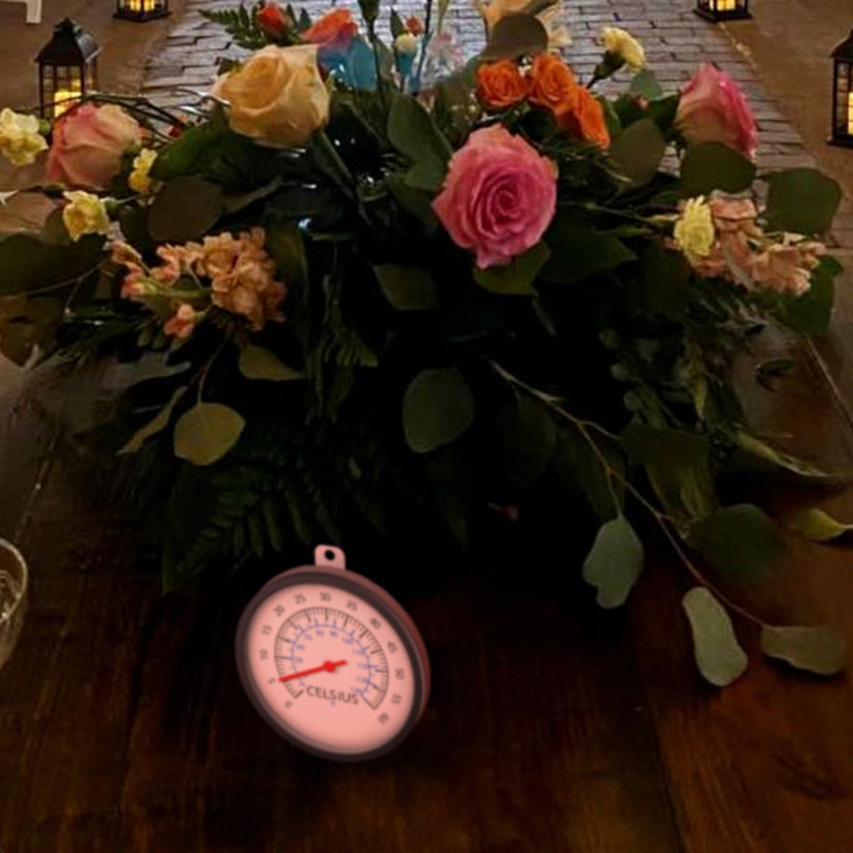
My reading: °C 5
